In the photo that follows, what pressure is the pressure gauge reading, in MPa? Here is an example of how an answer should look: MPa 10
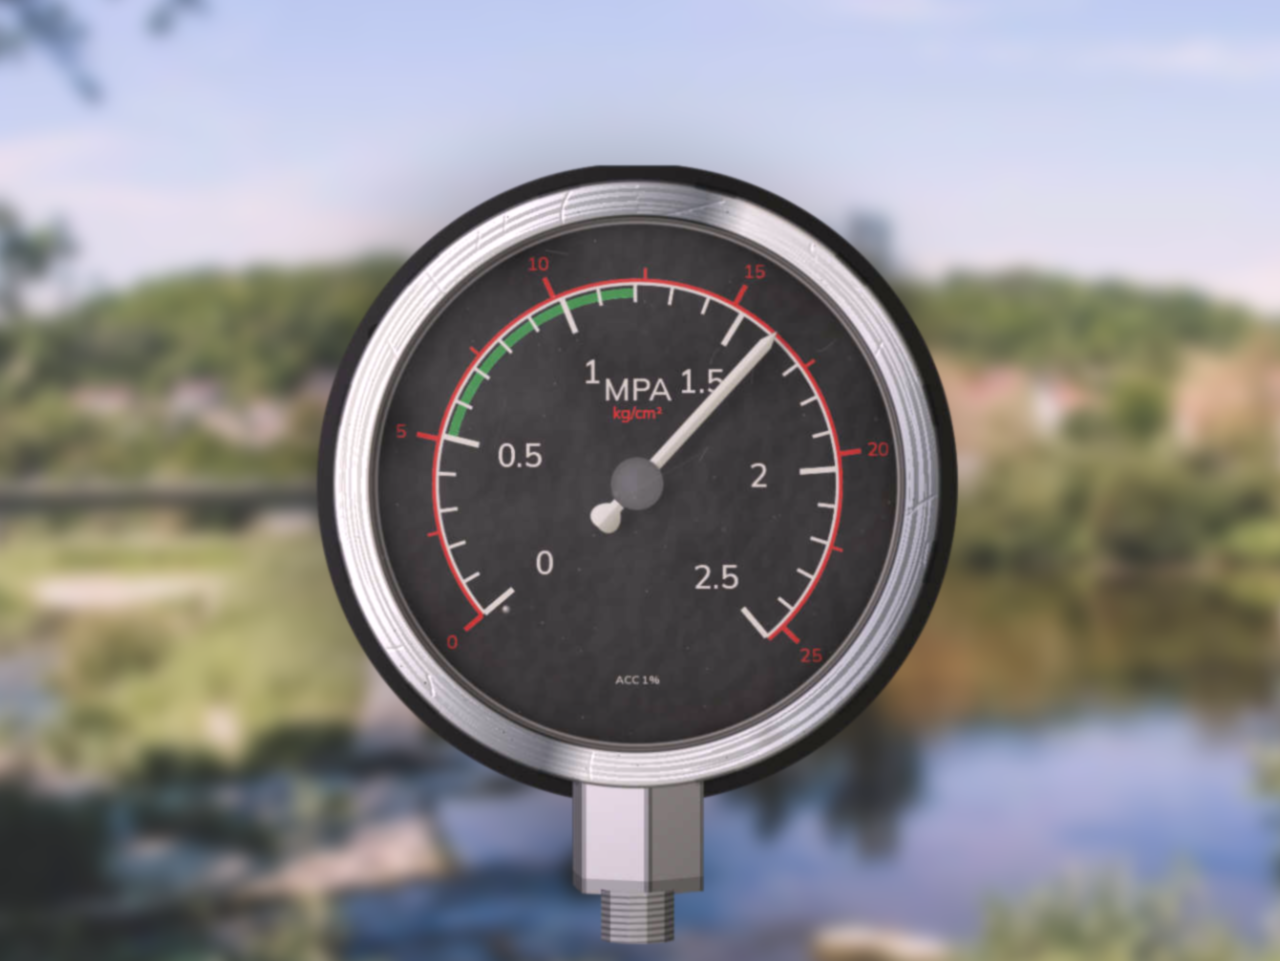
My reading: MPa 1.6
